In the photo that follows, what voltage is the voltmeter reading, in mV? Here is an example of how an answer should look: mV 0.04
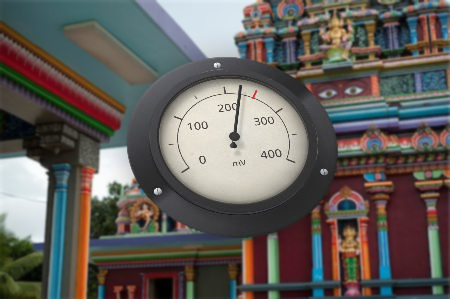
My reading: mV 225
